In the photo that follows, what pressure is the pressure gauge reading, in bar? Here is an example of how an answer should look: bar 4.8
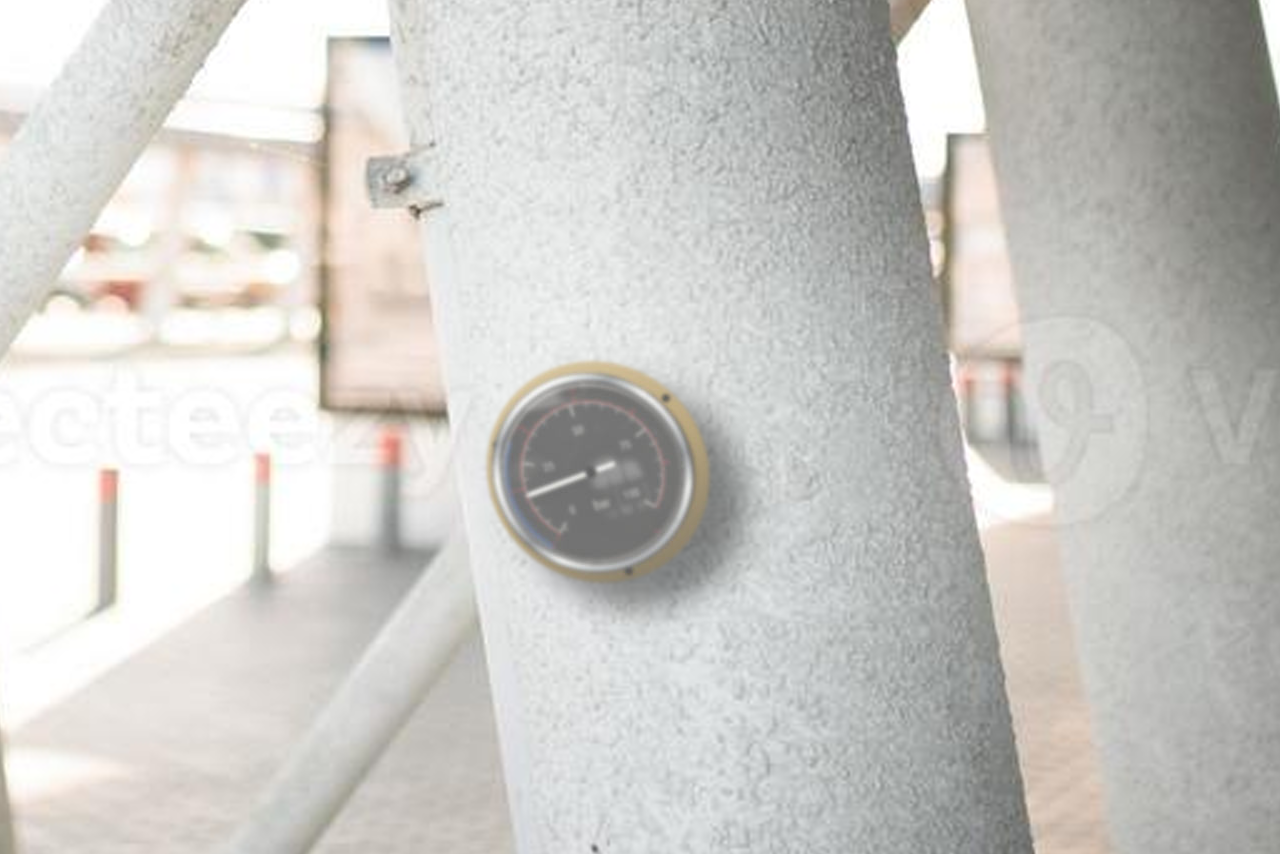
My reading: bar 15
